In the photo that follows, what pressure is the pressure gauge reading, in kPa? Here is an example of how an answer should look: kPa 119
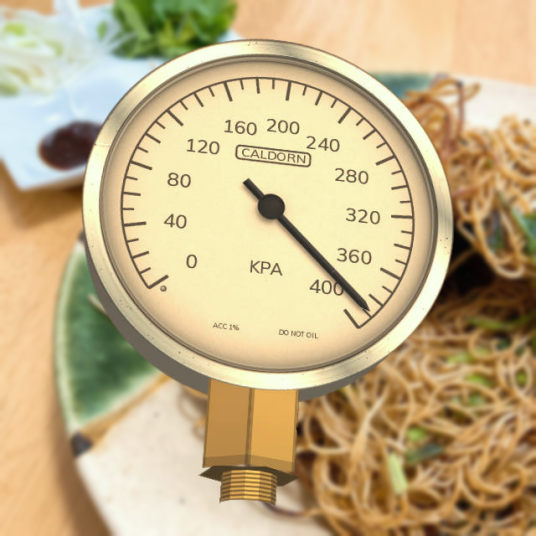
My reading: kPa 390
